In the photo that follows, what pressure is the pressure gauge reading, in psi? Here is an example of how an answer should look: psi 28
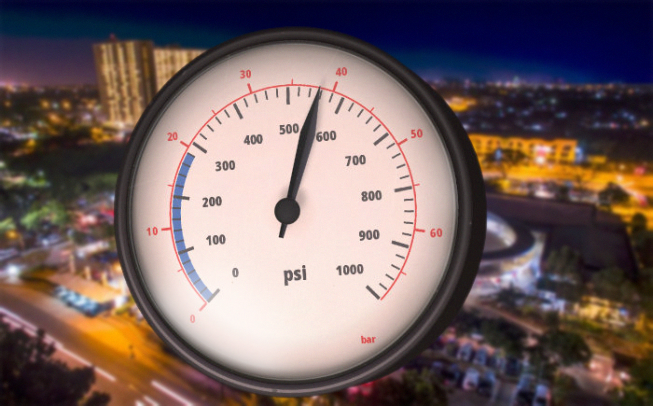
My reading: psi 560
